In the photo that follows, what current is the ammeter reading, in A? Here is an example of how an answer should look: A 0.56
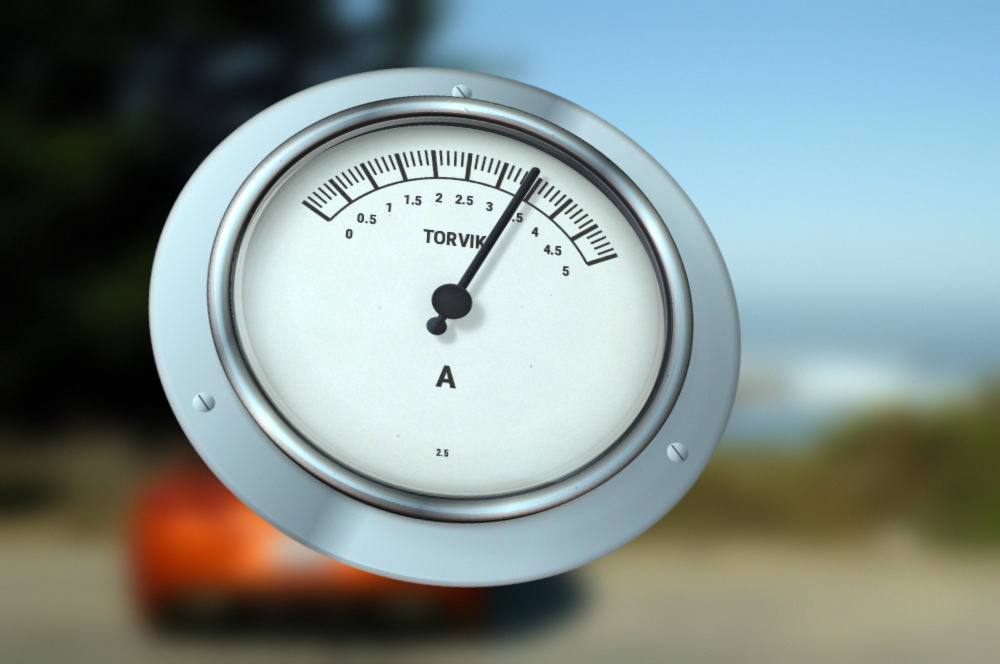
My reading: A 3.4
